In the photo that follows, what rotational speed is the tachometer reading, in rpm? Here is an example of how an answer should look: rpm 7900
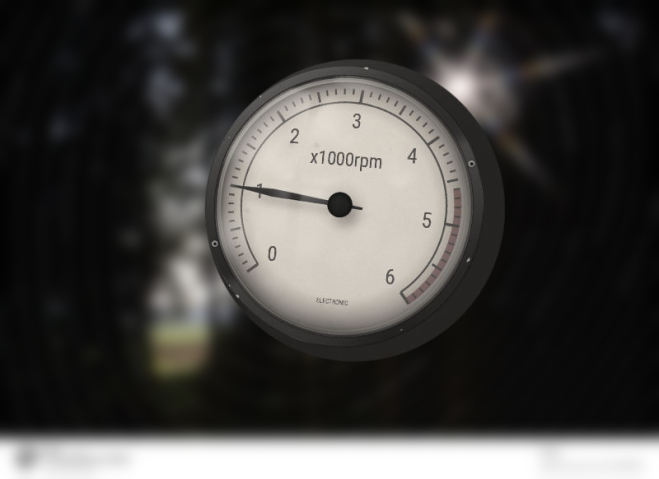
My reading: rpm 1000
